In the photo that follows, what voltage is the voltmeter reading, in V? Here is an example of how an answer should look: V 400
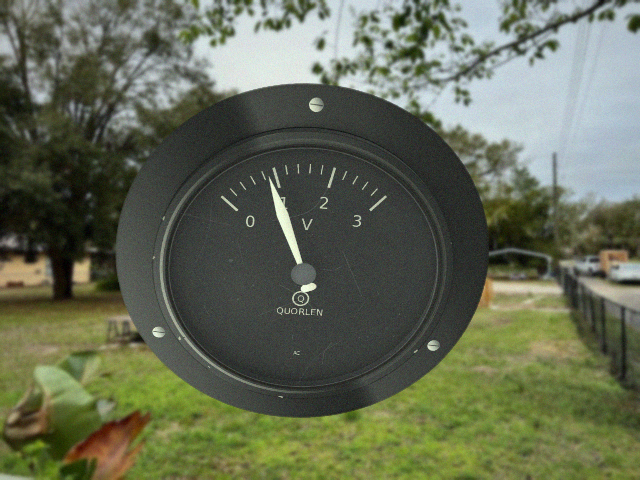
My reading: V 0.9
